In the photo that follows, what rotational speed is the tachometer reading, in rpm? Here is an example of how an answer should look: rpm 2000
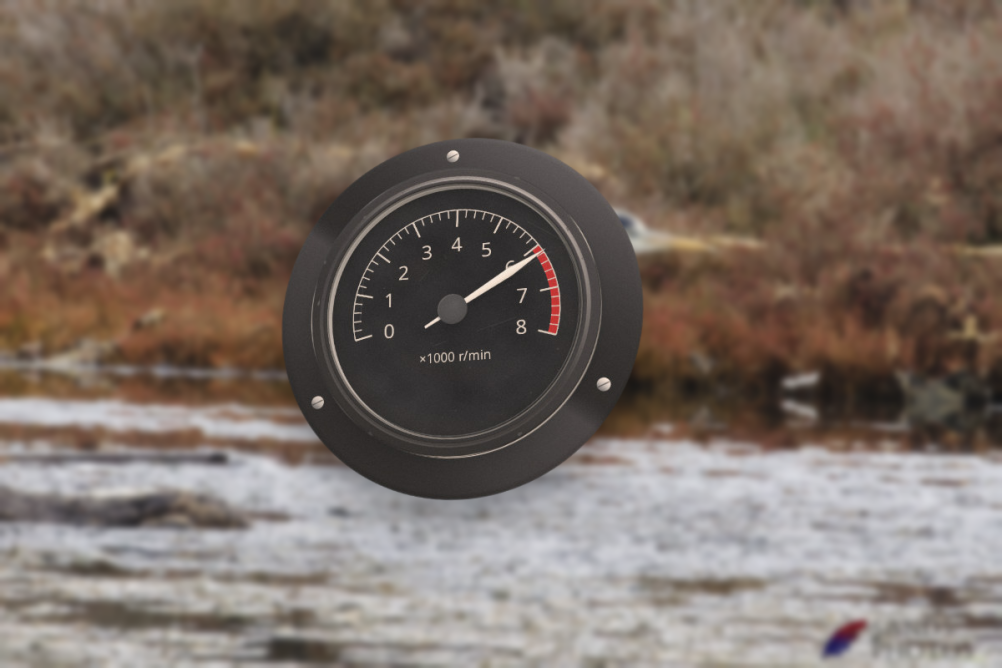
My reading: rpm 6200
